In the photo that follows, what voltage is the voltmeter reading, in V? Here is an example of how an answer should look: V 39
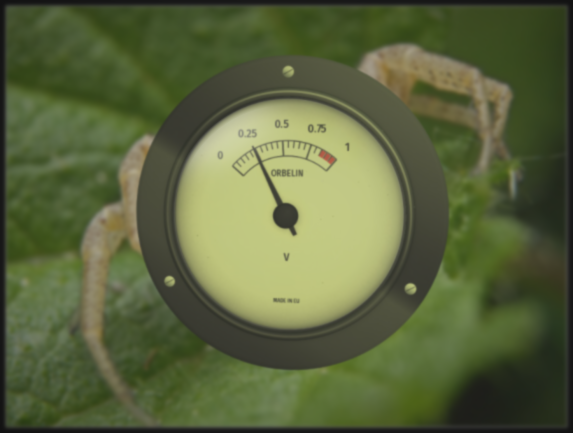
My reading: V 0.25
